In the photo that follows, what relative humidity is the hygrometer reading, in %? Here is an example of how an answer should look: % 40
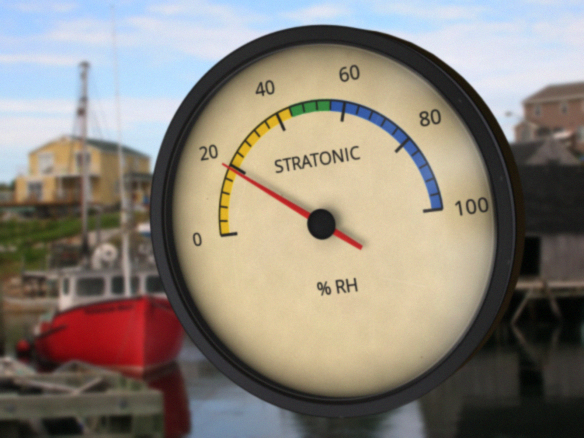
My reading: % 20
